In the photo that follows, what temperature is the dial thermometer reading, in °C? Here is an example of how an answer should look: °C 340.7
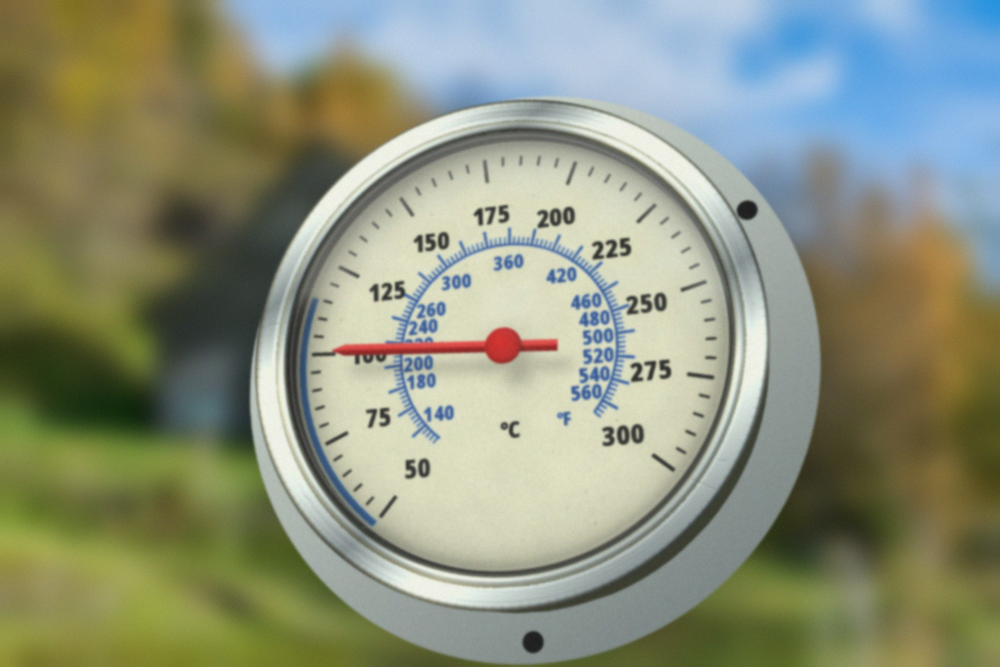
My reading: °C 100
